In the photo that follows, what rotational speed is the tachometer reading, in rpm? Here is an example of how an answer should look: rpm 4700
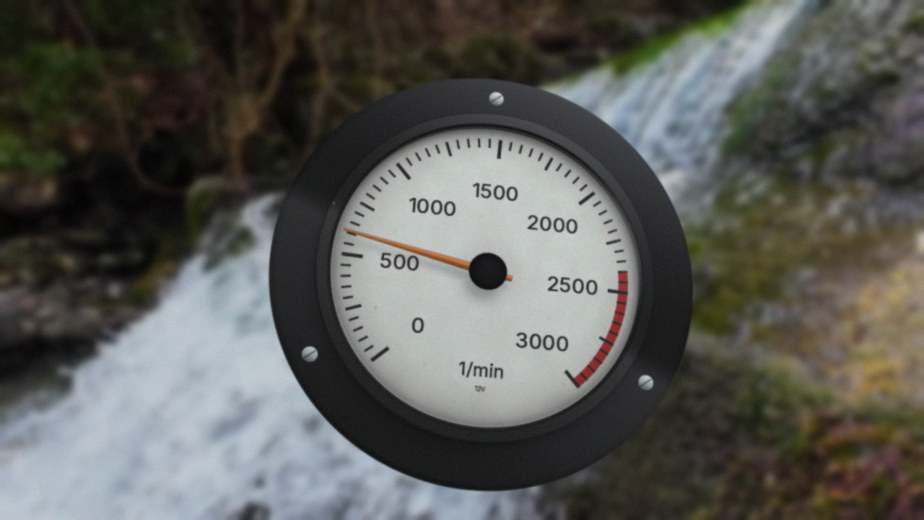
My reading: rpm 600
